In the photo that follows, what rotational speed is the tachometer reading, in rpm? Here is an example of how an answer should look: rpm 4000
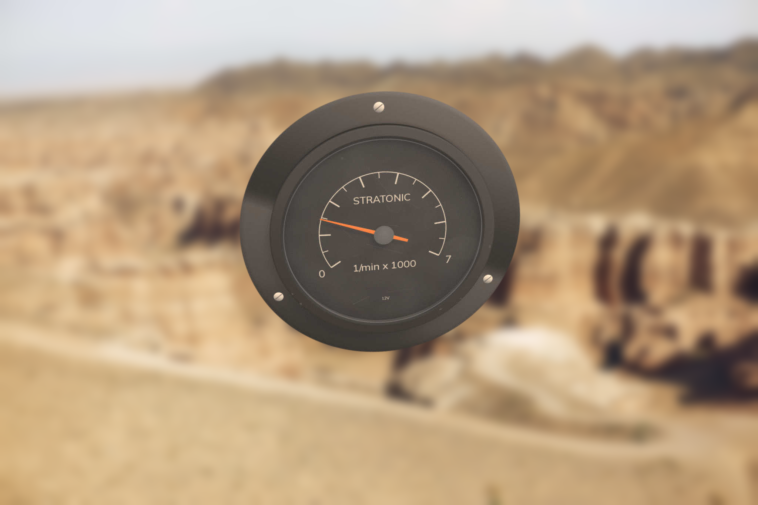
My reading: rpm 1500
